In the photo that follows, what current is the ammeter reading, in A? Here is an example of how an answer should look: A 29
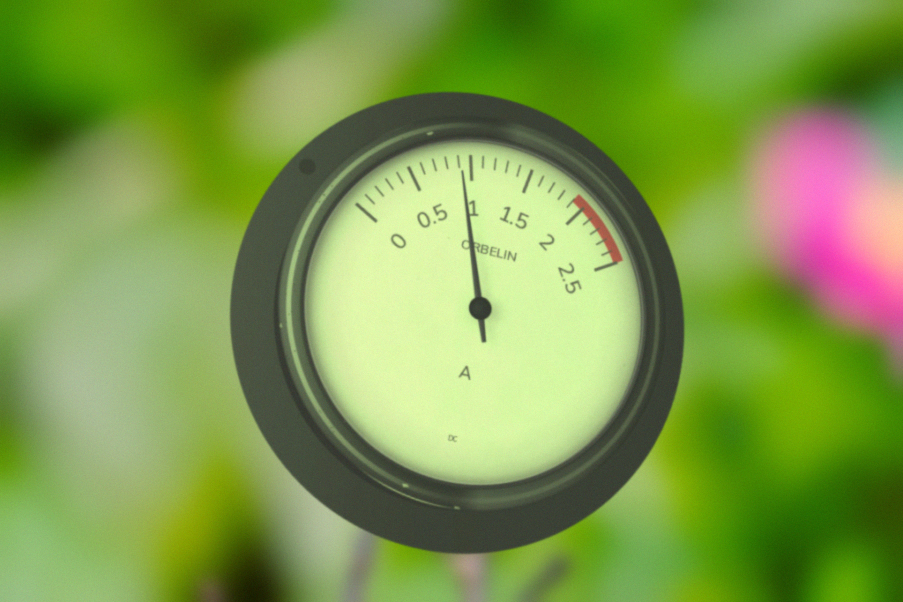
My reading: A 0.9
